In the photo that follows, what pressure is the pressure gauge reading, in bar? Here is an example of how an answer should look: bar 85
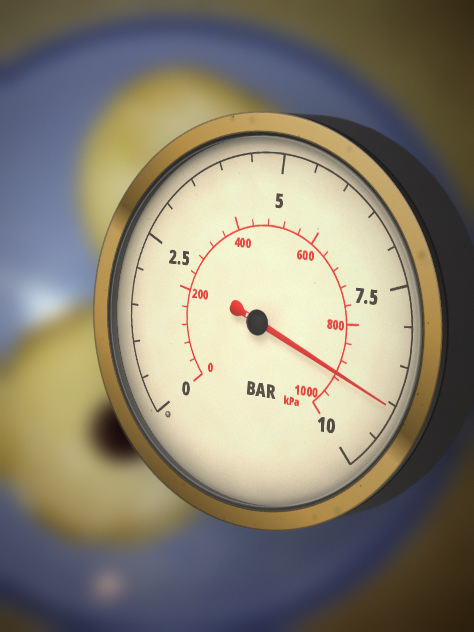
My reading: bar 9
